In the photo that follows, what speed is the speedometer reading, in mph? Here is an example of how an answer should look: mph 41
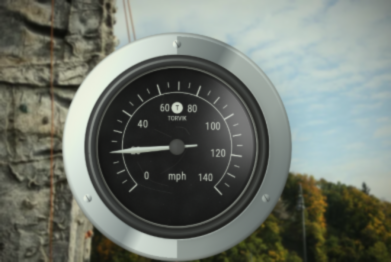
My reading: mph 20
